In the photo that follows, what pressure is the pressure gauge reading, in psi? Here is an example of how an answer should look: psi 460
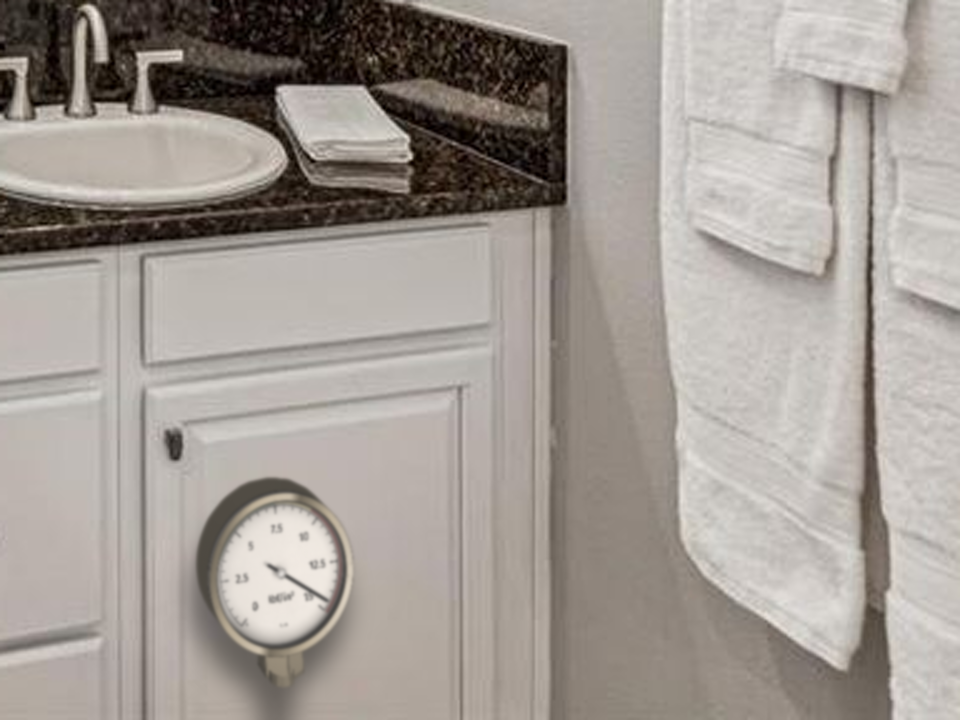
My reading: psi 14.5
